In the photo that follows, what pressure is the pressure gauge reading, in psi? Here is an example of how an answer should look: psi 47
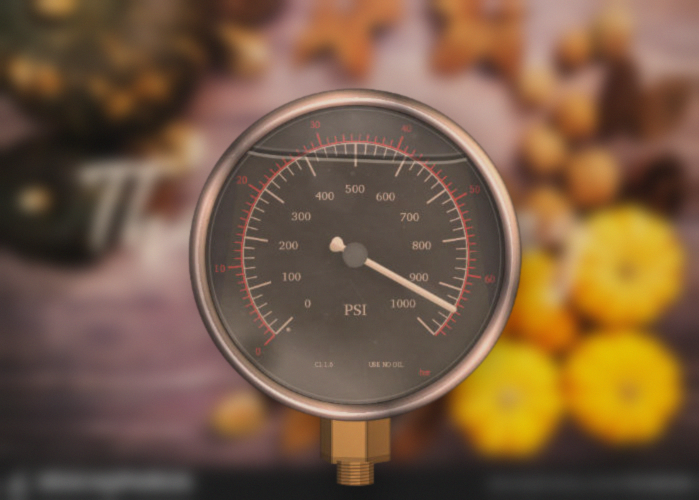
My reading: psi 940
